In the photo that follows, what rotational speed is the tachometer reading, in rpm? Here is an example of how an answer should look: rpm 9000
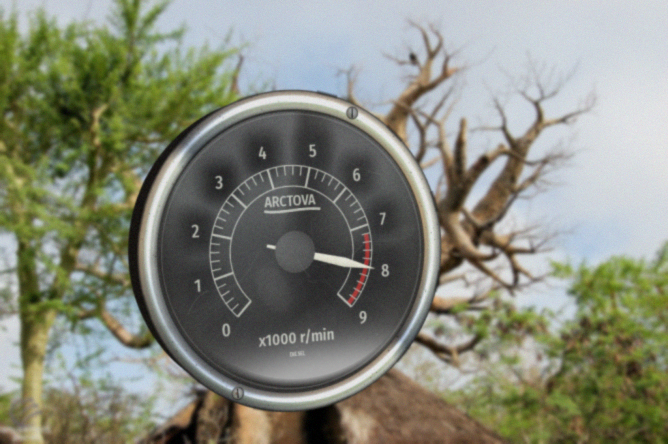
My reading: rpm 8000
